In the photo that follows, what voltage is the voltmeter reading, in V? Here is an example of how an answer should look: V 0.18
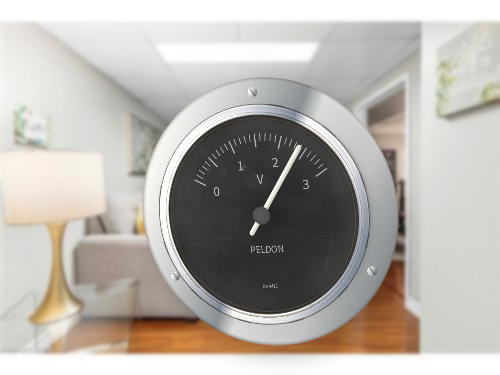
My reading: V 2.4
